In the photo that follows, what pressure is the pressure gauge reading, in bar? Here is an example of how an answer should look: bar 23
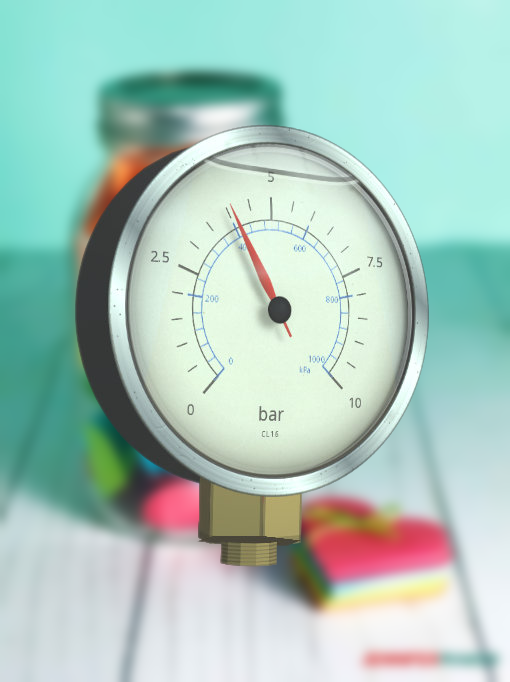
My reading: bar 4
